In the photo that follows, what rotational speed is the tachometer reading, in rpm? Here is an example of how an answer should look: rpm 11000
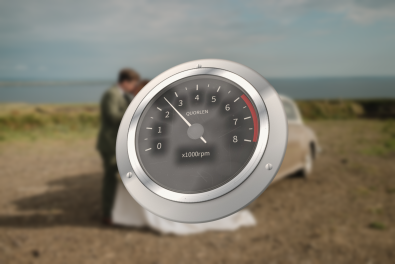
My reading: rpm 2500
